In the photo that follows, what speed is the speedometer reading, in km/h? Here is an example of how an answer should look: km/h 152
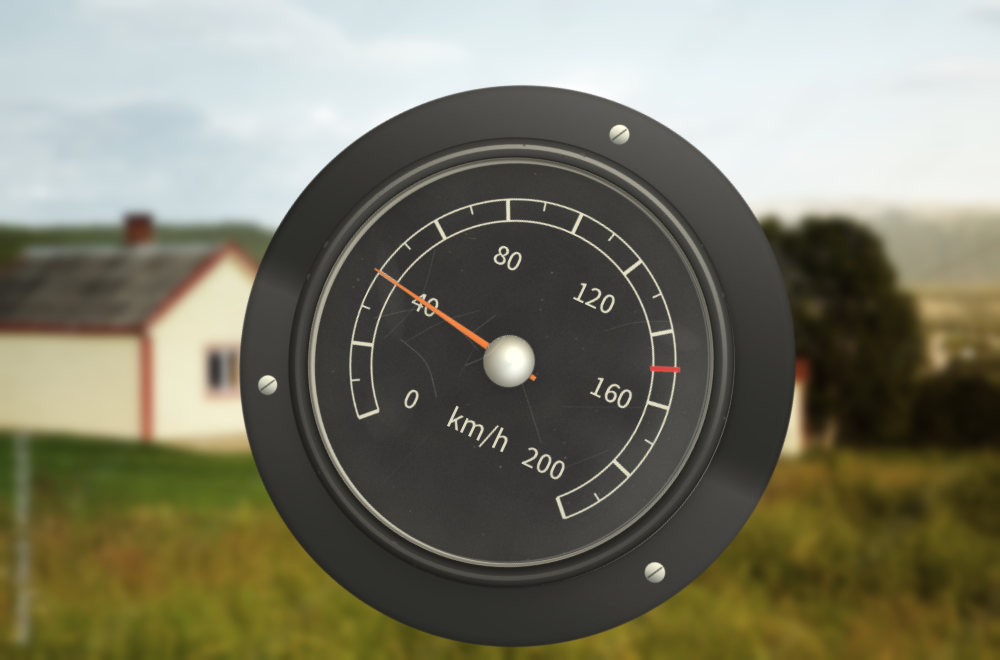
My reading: km/h 40
